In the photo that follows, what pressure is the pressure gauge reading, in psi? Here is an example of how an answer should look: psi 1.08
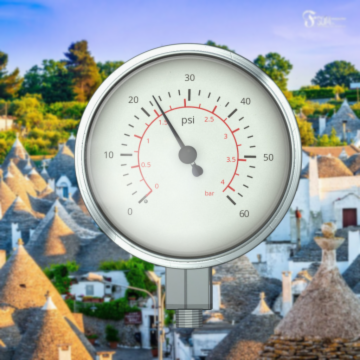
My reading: psi 23
